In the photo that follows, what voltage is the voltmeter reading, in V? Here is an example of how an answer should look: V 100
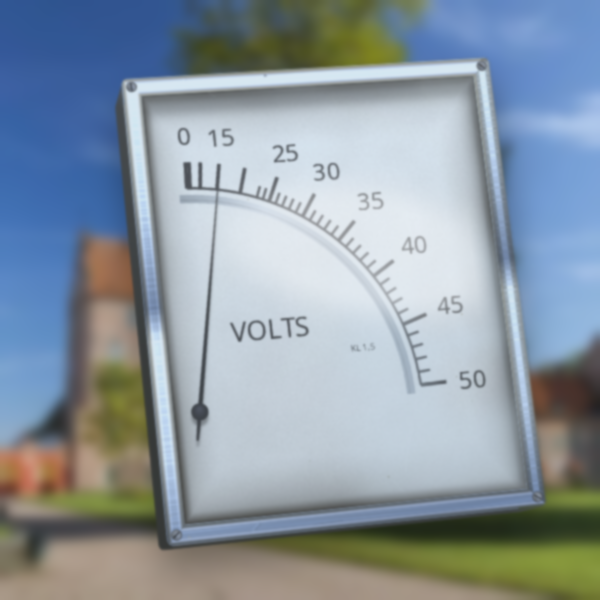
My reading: V 15
